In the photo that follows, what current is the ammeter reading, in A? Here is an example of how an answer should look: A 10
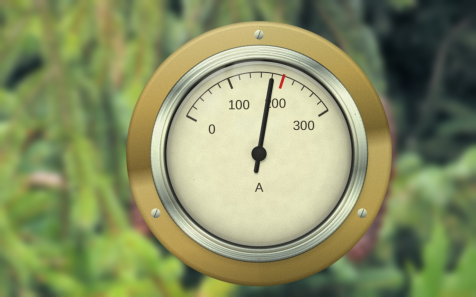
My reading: A 180
